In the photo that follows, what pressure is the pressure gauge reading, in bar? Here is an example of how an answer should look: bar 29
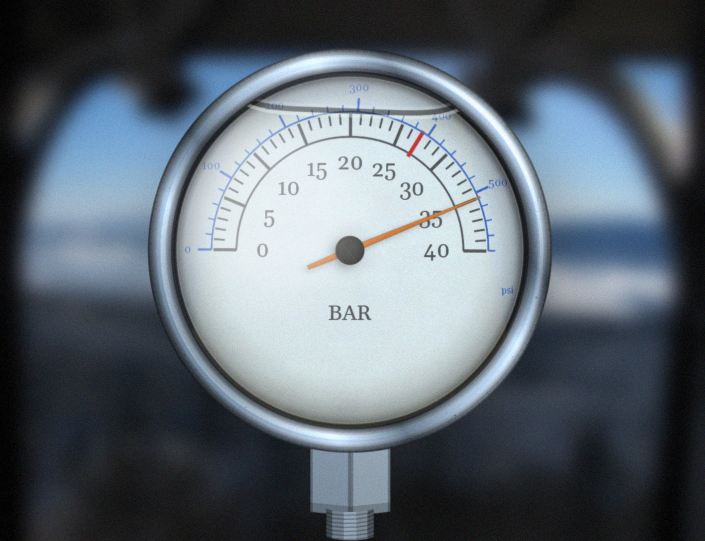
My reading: bar 35
